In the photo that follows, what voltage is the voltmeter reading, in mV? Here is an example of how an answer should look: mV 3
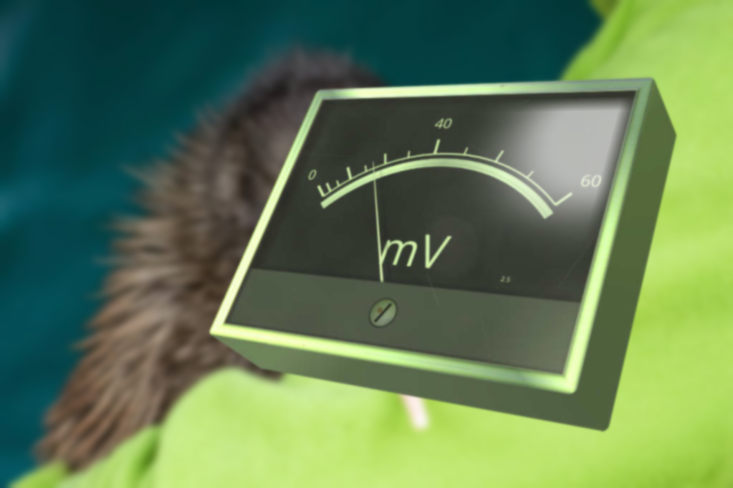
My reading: mV 27.5
